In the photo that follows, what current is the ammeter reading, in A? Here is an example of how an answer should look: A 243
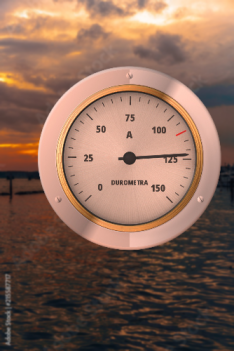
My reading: A 122.5
